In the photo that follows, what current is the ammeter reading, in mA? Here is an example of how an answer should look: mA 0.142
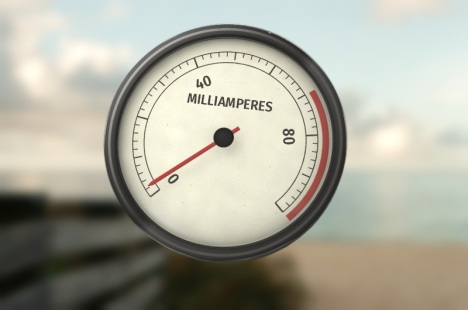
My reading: mA 2
